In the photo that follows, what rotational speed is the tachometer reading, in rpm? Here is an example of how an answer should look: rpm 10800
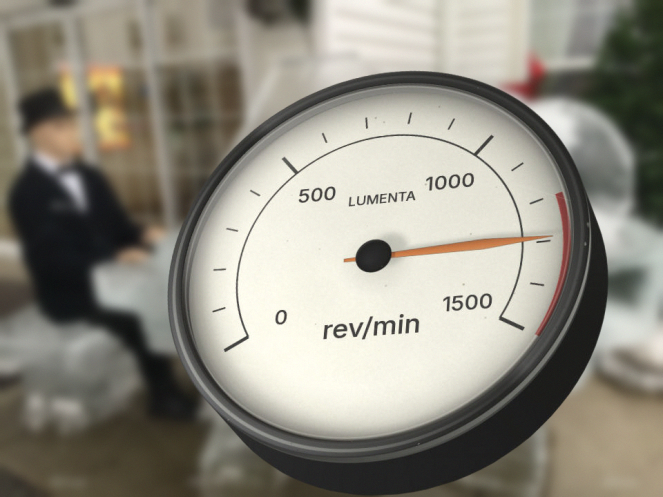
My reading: rpm 1300
